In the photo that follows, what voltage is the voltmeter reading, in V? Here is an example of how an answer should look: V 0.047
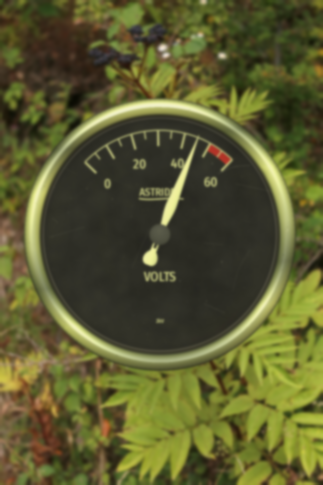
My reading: V 45
